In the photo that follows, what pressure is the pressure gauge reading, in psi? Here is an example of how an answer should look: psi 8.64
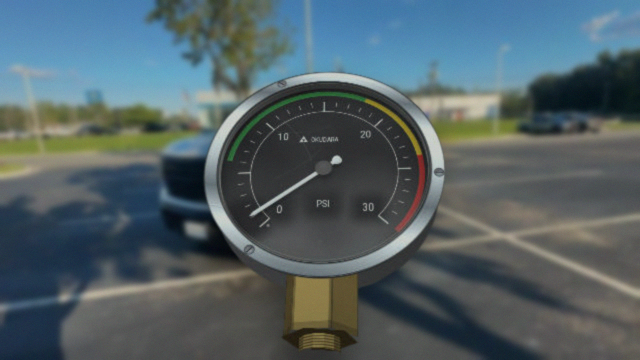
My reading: psi 1
